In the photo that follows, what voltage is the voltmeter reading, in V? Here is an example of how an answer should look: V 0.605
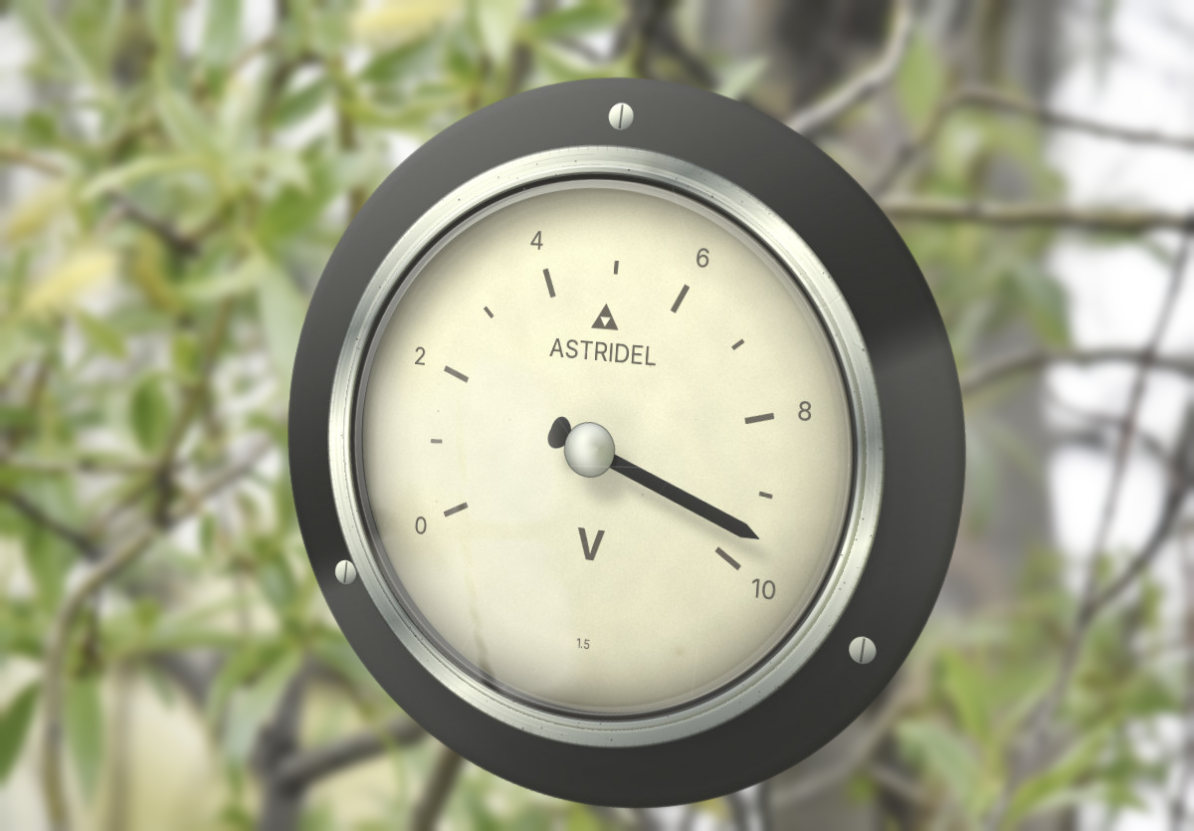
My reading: V 9.5
